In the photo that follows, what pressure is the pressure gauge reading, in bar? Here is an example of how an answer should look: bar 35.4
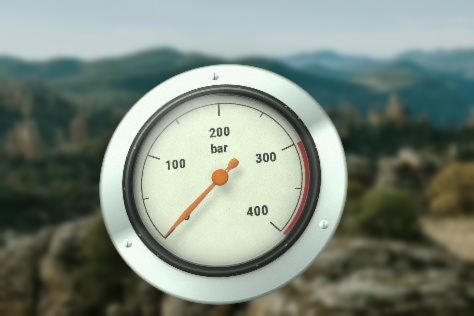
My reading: bar 0
